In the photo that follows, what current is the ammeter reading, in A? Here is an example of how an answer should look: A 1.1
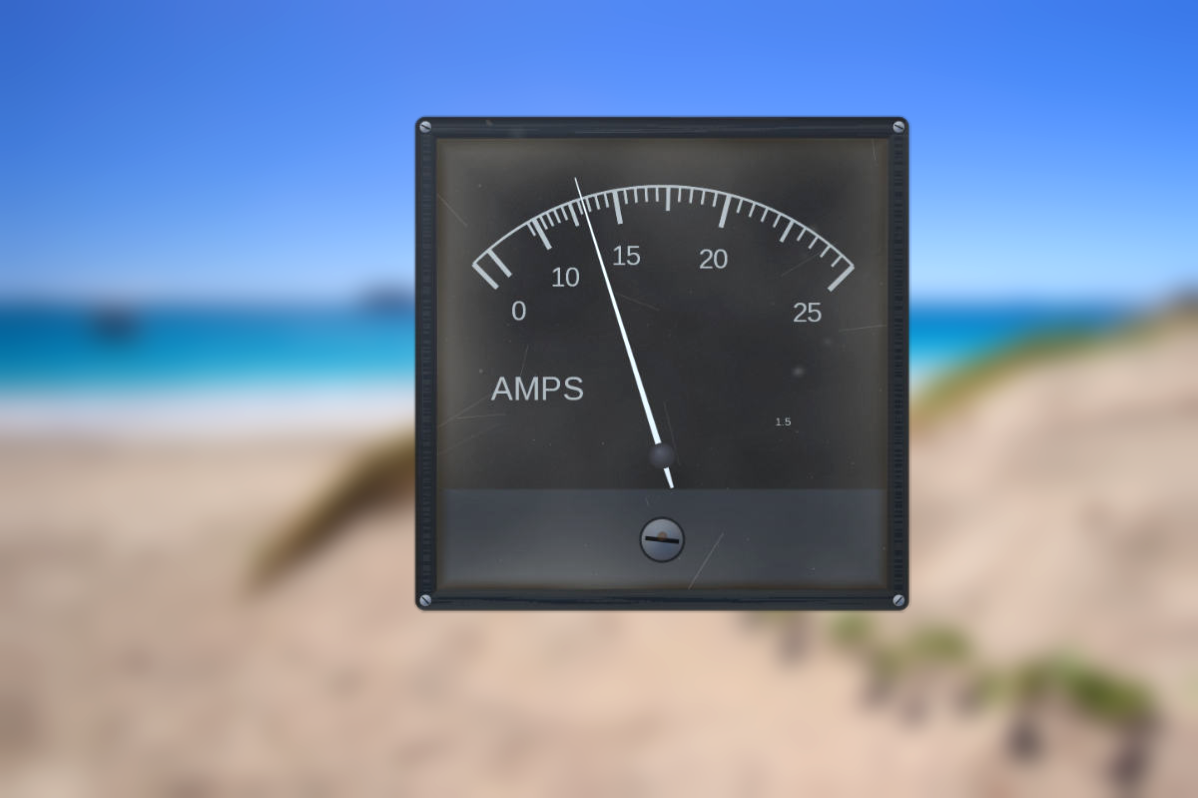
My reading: A 13.25
